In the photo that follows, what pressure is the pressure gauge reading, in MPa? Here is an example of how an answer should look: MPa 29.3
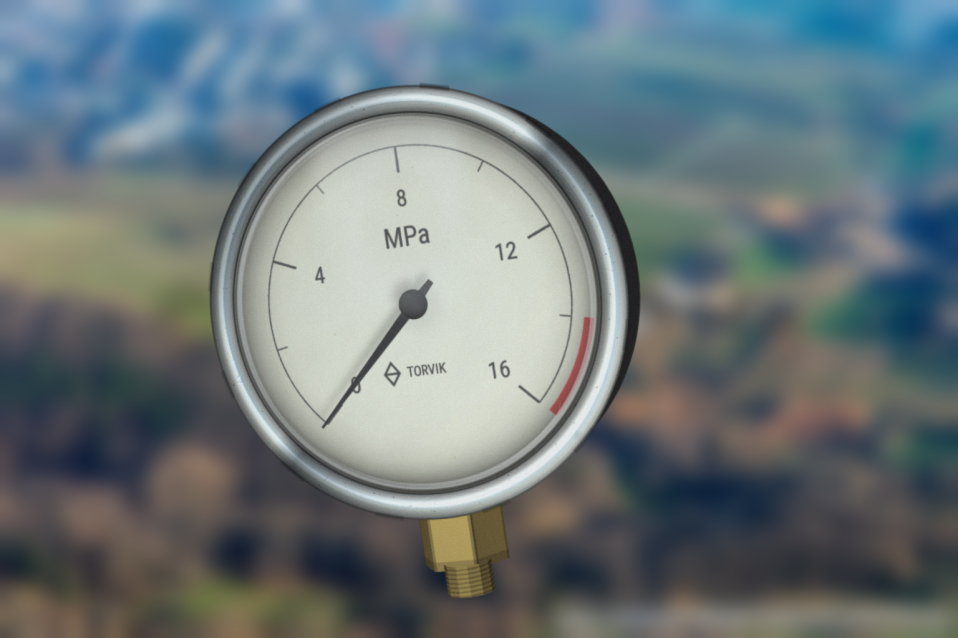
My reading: MPa 0
